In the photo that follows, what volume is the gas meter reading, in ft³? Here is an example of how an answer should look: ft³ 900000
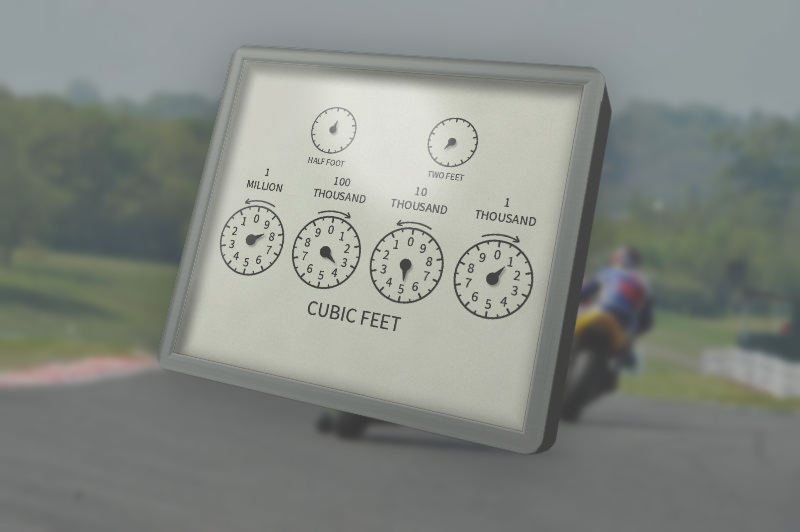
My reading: ft³ 835100
